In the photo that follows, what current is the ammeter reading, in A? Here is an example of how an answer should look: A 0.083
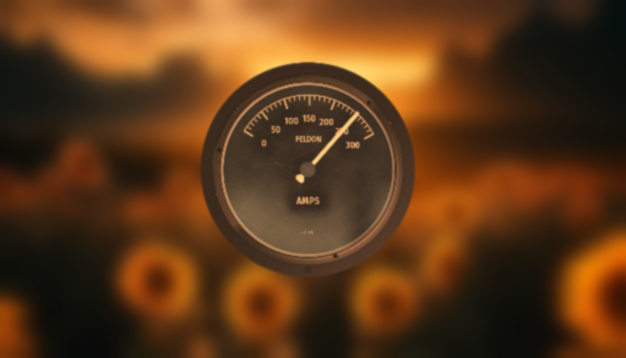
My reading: A 250
